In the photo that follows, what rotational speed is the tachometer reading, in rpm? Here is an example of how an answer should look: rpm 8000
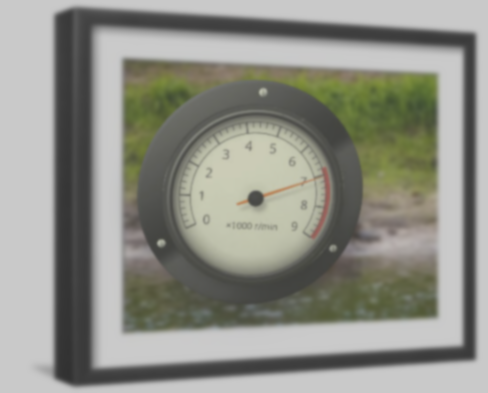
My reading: rpm 7000
